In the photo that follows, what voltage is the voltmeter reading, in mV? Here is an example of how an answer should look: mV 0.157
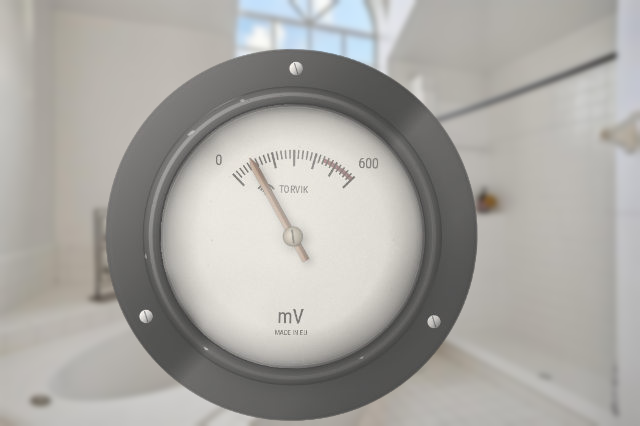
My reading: mV 100
